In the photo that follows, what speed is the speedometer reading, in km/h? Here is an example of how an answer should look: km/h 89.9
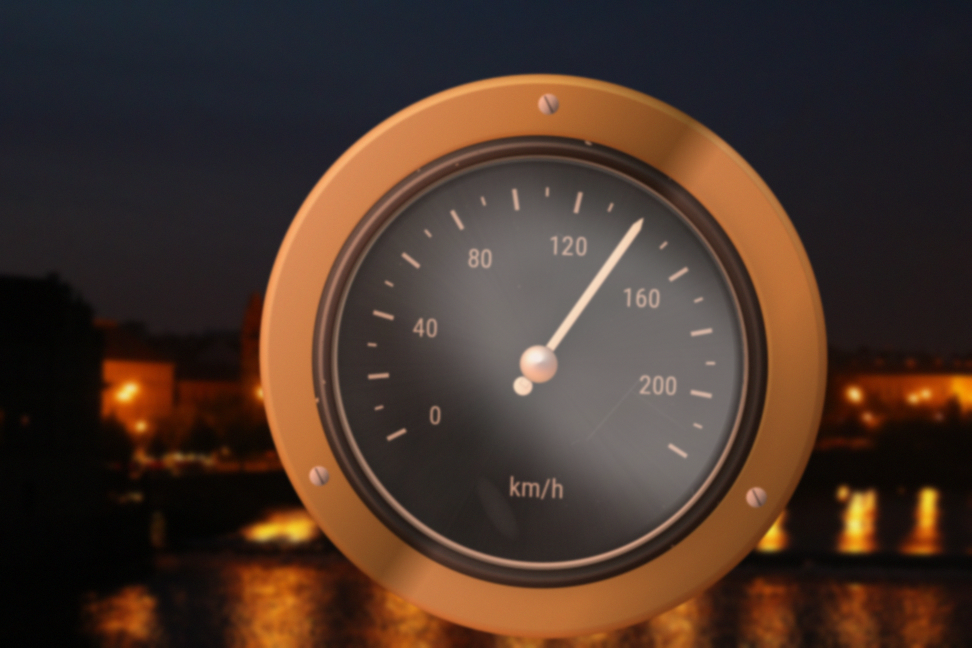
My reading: km/h 140
